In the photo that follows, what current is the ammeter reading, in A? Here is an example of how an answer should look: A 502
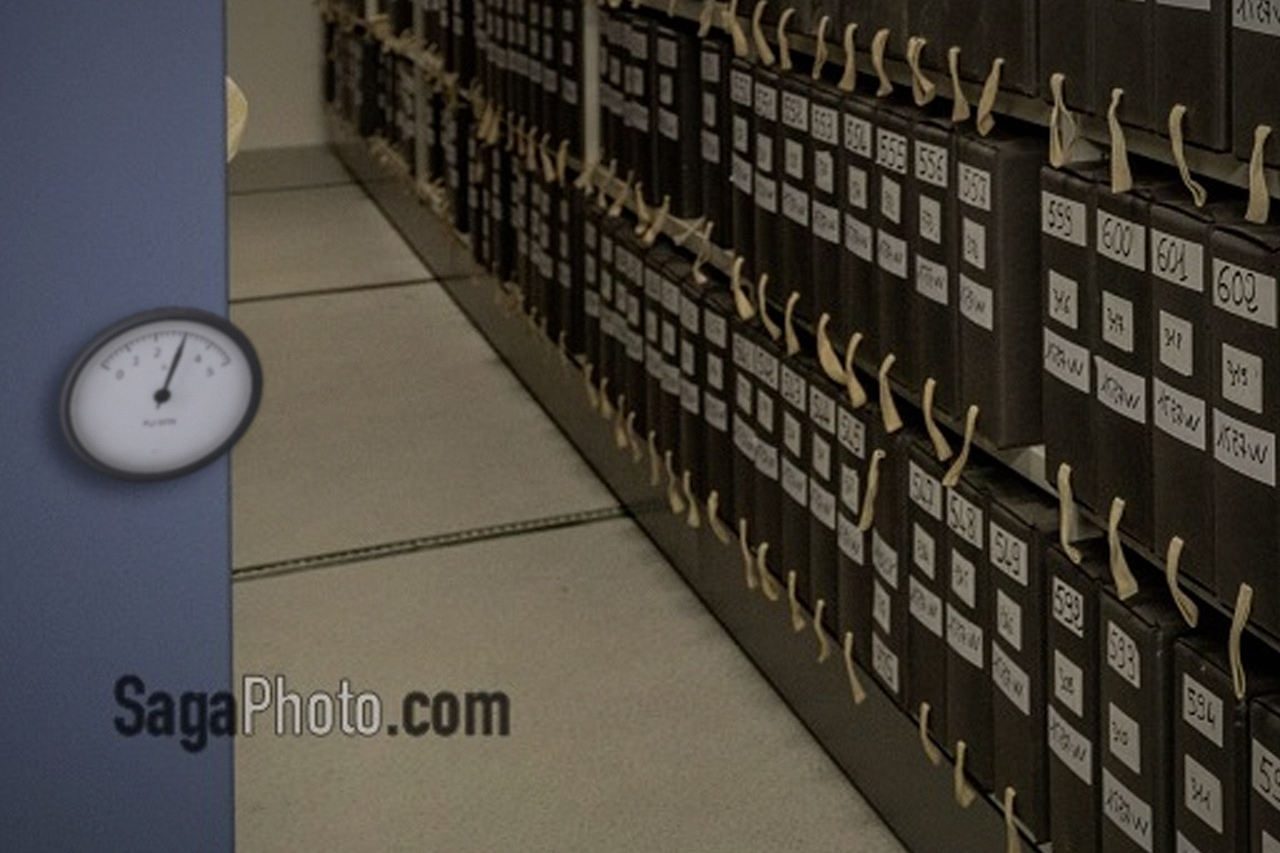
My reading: A 3
